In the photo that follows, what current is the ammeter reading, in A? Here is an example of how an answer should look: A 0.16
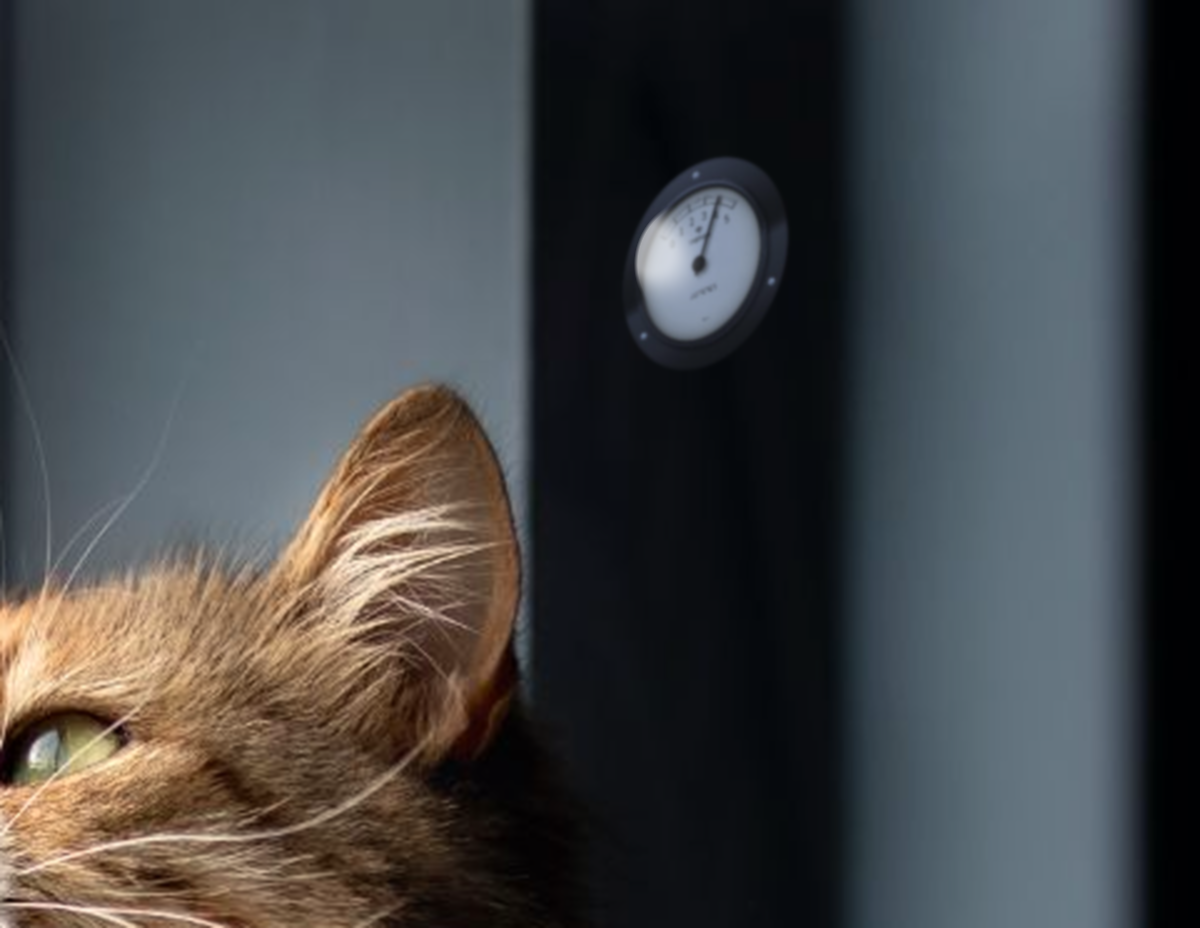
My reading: A 4
